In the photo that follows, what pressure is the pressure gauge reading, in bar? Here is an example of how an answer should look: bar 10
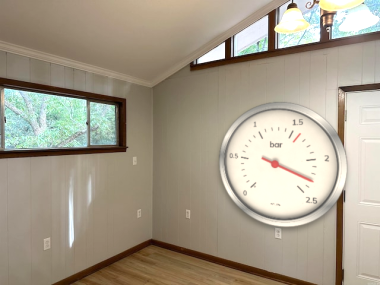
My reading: bar 2.3
